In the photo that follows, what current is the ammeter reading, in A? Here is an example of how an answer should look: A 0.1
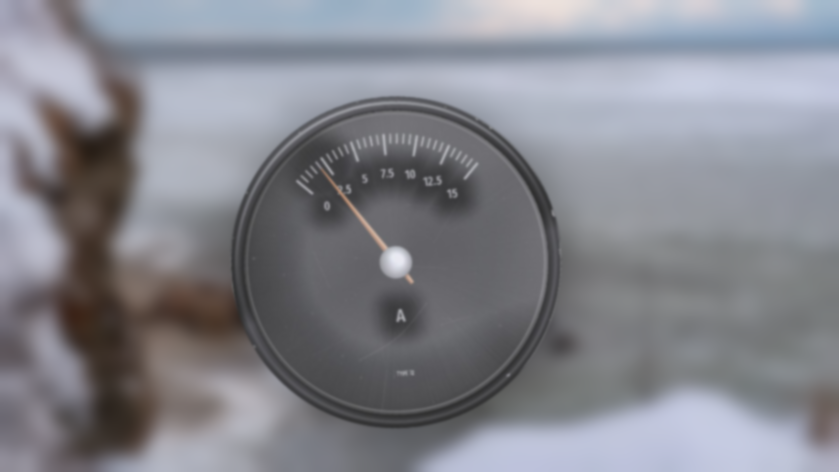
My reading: A 2
